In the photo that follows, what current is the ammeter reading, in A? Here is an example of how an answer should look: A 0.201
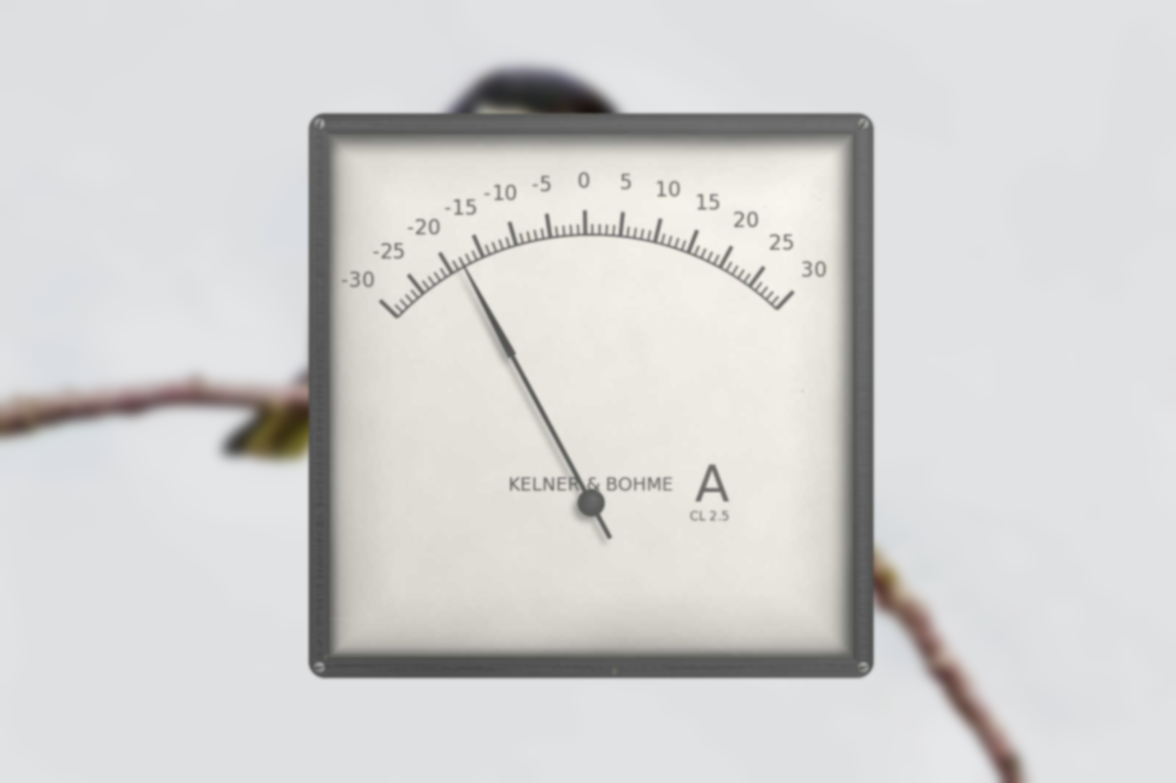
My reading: A -18
